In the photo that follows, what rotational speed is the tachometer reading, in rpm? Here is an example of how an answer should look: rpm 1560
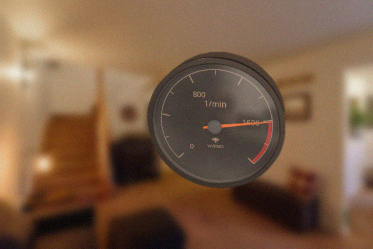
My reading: rpm 1600
